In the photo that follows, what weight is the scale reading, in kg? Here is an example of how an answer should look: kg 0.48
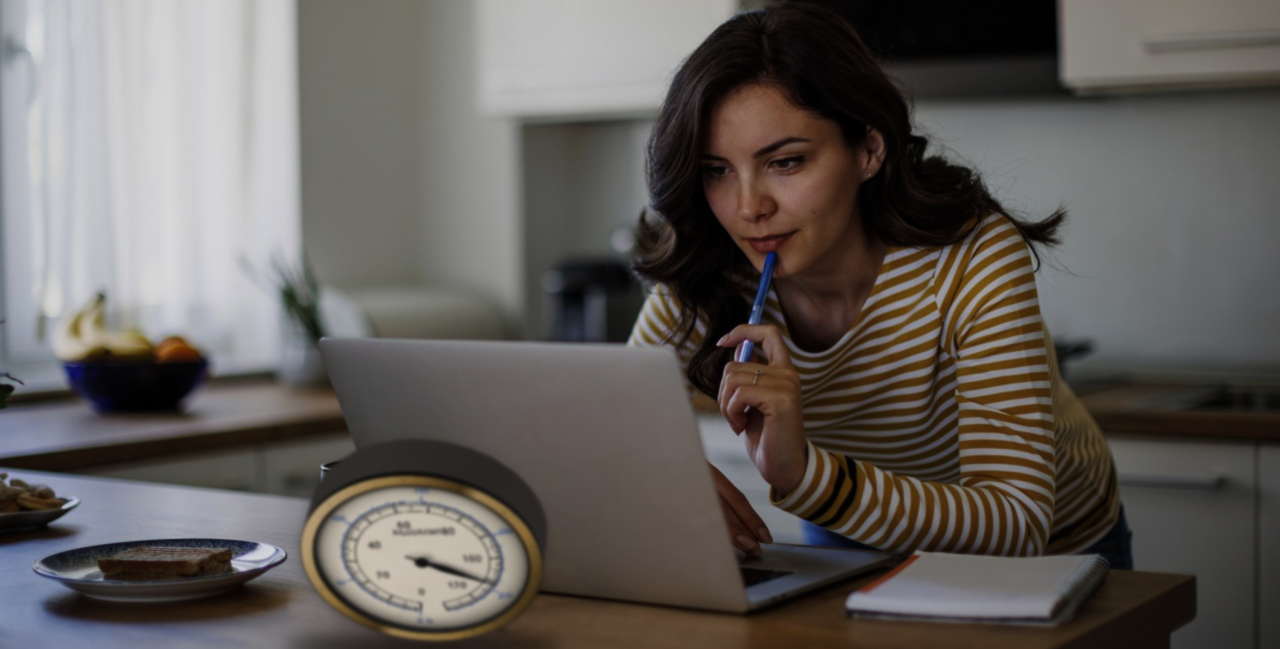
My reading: kg 110
